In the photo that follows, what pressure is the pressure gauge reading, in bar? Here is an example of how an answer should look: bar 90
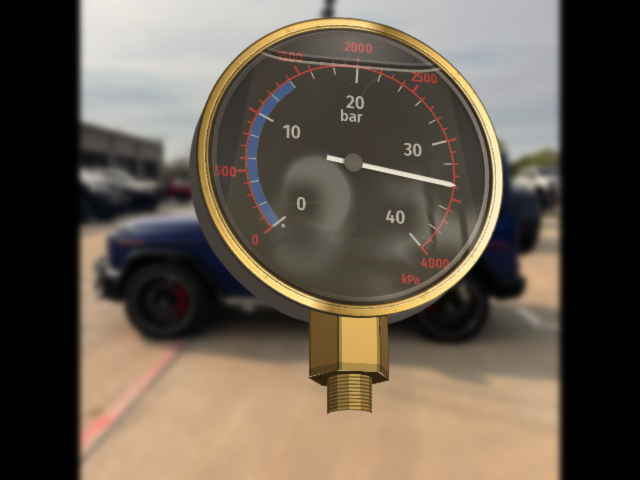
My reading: bar 34
